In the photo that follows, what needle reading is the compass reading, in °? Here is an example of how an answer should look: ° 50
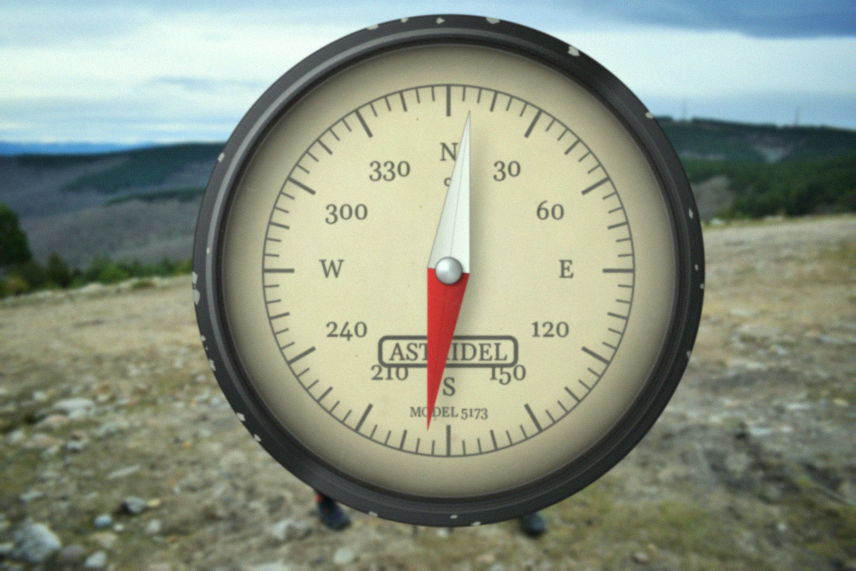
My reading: ° 187.5
